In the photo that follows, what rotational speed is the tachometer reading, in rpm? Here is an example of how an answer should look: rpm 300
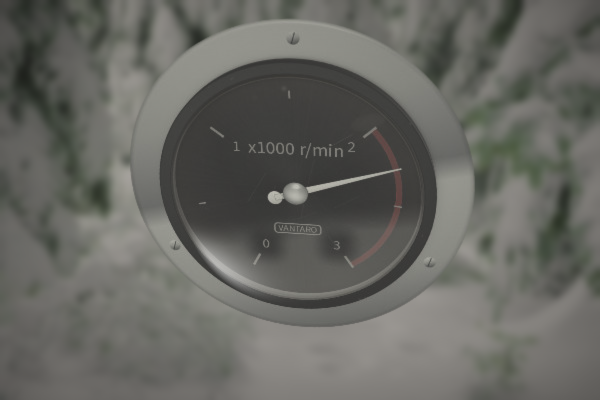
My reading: rpm 2250
